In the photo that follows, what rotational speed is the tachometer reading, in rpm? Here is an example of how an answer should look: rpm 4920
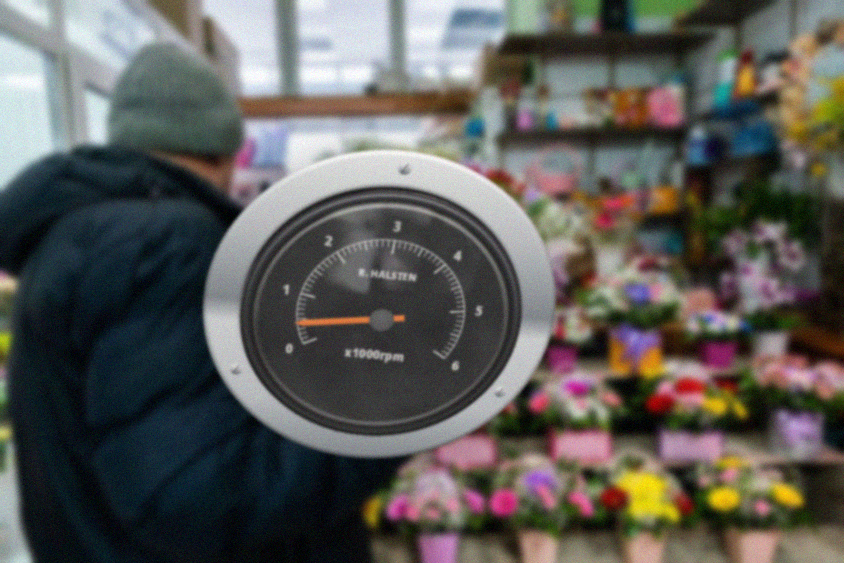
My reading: rpm 500
